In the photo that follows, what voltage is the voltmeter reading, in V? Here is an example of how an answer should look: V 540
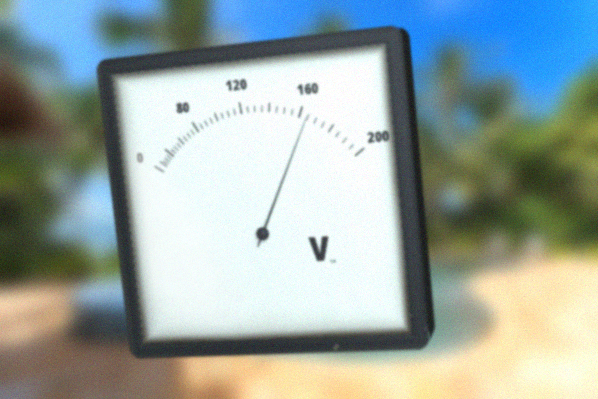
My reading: V 165
